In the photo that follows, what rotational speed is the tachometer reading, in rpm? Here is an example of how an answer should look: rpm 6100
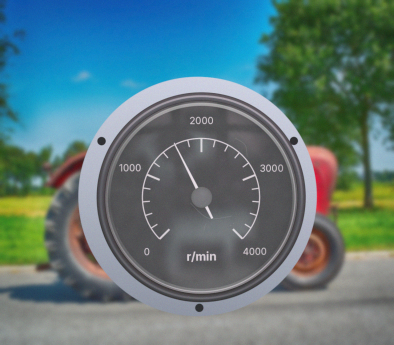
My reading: rpm 1600
